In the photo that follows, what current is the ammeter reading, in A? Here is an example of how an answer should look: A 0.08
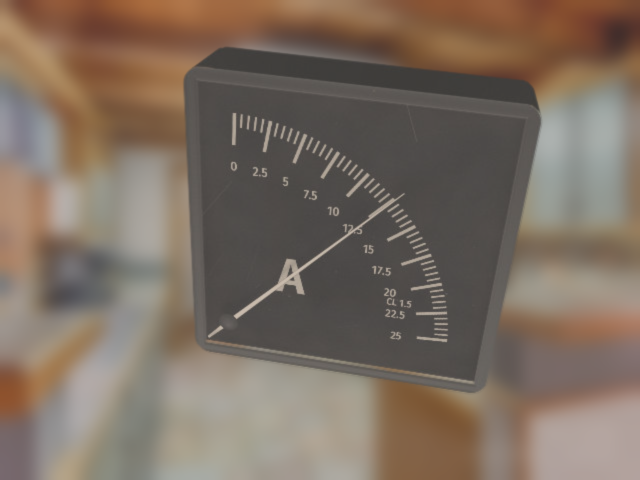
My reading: A 12.5
